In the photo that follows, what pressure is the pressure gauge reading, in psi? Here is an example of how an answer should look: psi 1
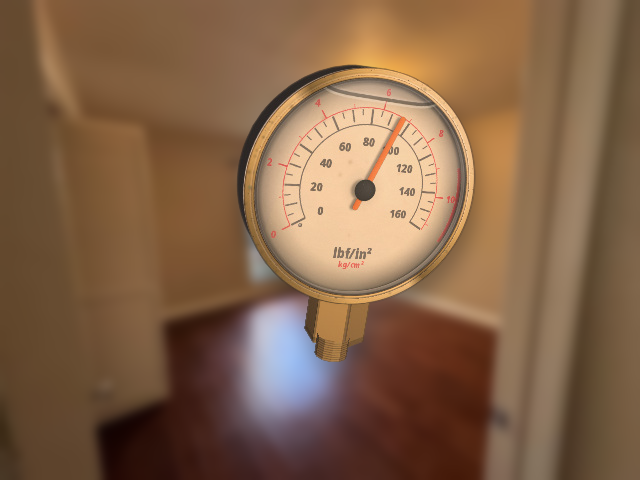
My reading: psi 95
